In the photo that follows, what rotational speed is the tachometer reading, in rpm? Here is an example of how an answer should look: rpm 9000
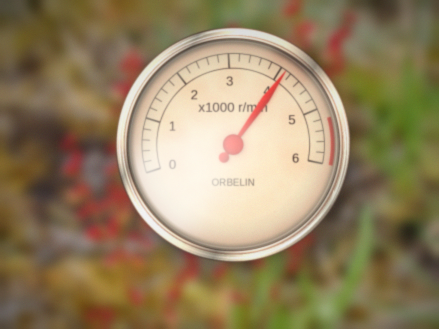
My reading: rpm 4100
